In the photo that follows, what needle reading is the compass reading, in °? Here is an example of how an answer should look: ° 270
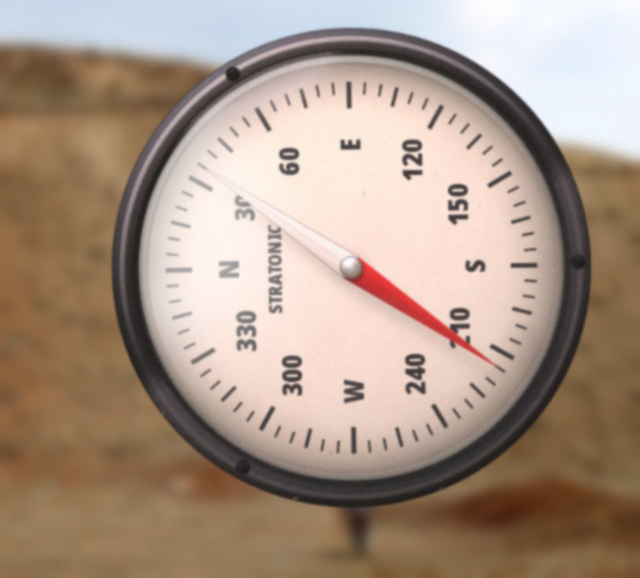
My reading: ° 215
